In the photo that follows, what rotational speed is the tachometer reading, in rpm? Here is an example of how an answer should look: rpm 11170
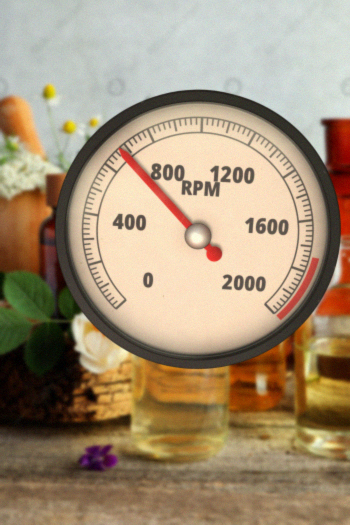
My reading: rpm 680
